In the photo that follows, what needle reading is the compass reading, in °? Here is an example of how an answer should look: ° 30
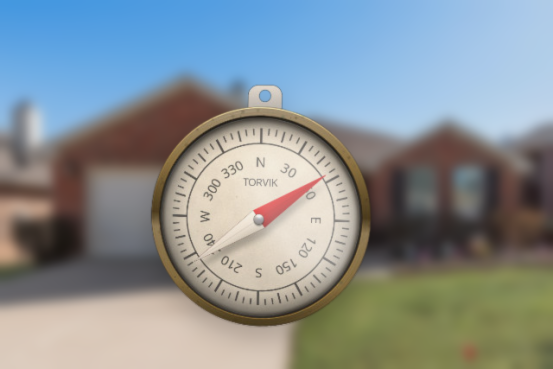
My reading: ° 55
